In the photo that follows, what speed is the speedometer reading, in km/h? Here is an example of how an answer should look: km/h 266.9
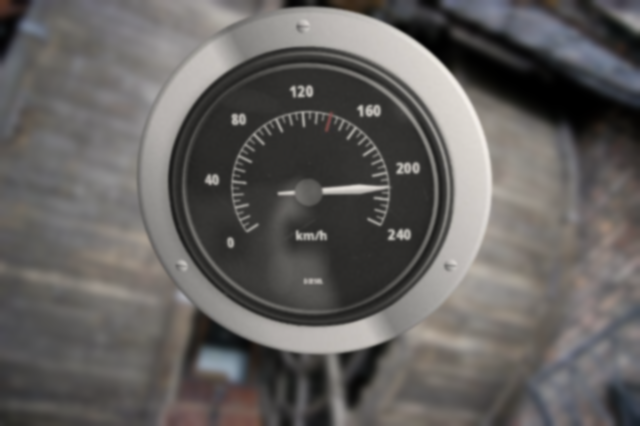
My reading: km/h 210
